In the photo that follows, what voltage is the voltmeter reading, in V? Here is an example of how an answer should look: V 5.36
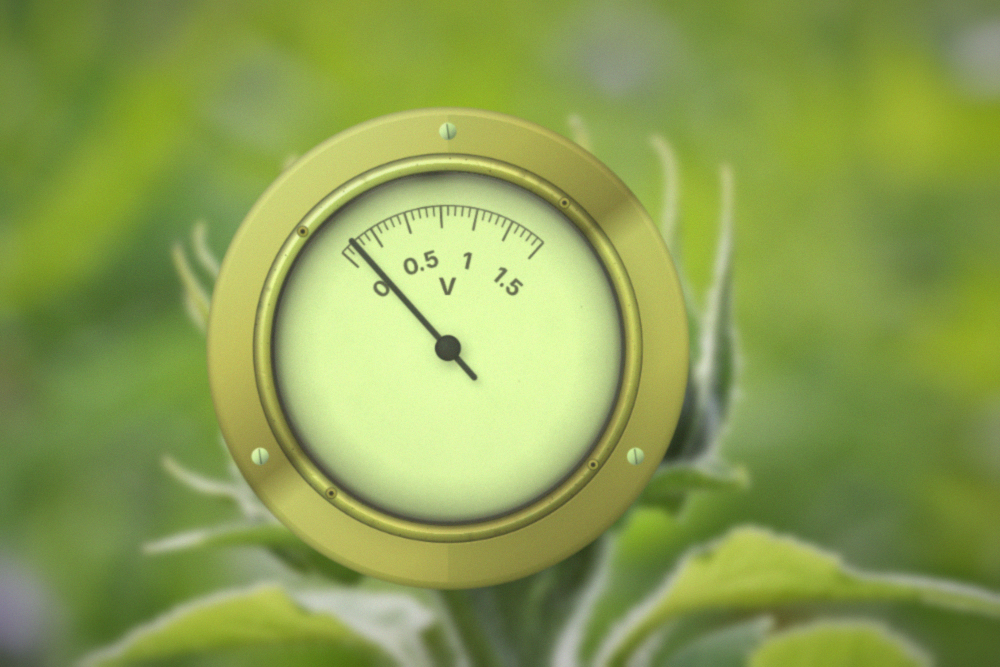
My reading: V 0.1
